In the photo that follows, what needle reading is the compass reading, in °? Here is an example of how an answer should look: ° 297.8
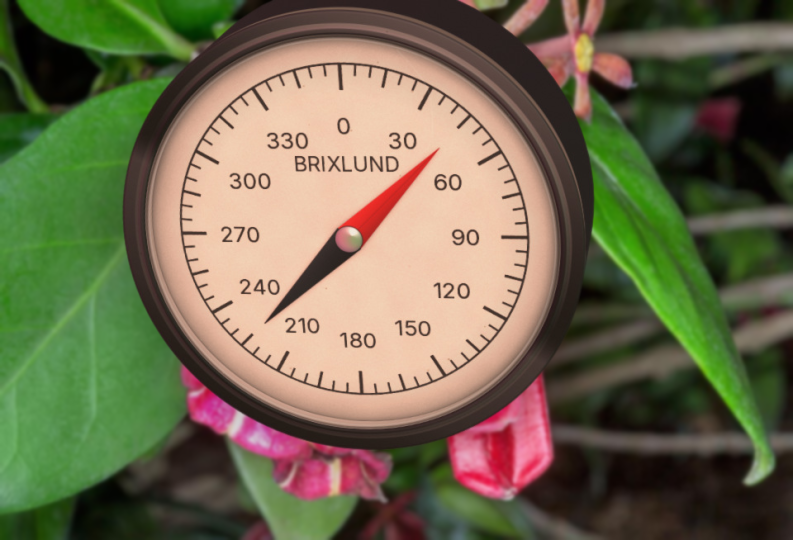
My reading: ° 45
